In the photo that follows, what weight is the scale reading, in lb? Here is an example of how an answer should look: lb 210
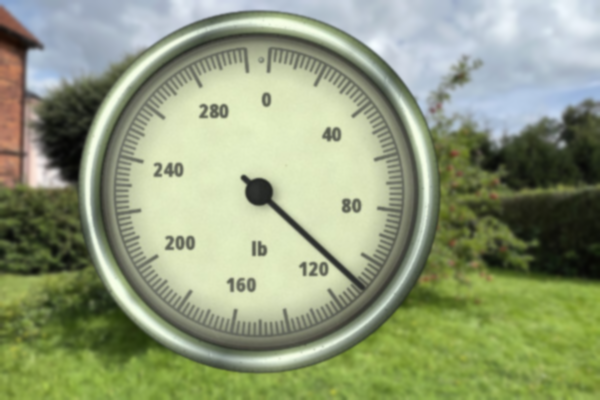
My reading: lb 110
